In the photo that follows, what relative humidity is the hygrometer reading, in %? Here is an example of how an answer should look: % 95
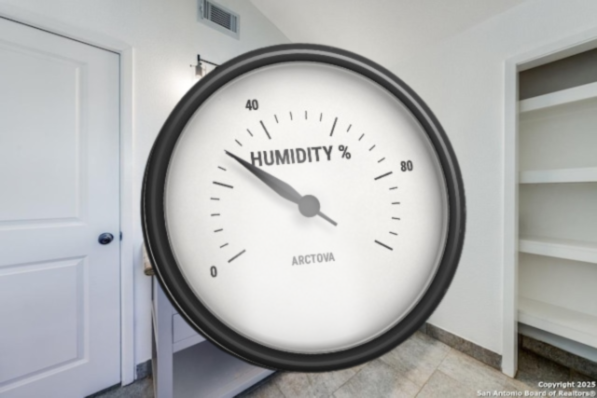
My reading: % 28
